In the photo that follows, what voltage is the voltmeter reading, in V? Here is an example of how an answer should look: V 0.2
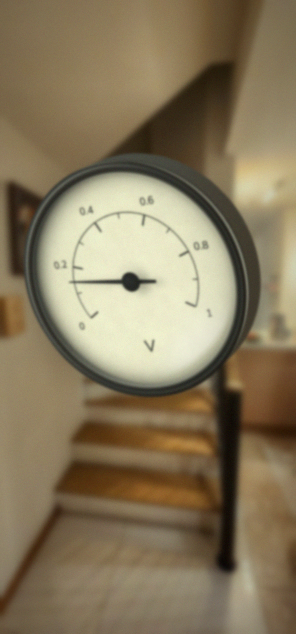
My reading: V 0.15
